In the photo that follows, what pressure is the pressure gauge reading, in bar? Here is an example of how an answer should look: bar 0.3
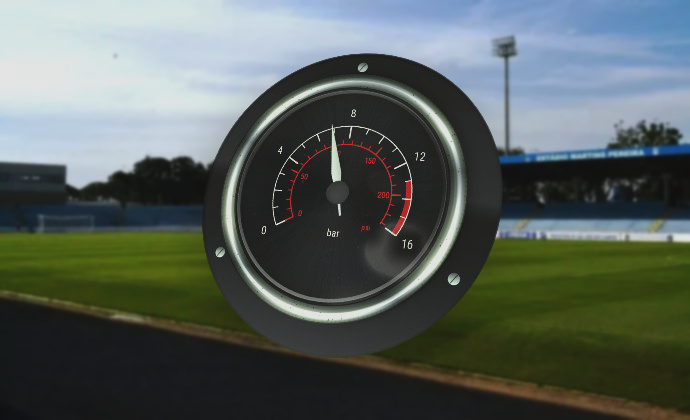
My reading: bar 7
